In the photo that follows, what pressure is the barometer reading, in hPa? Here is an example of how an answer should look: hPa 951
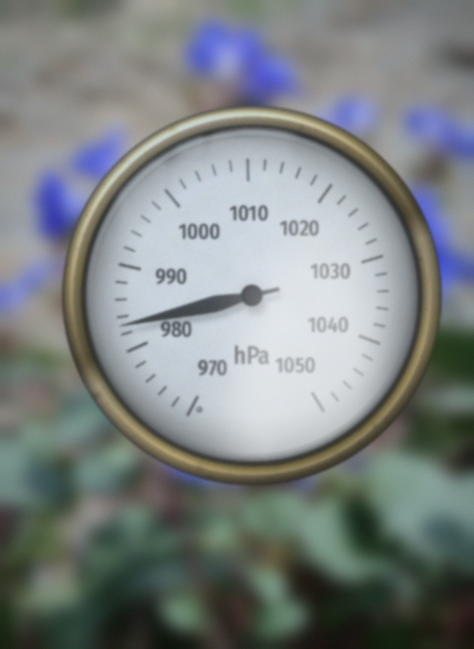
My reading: hPa 983
